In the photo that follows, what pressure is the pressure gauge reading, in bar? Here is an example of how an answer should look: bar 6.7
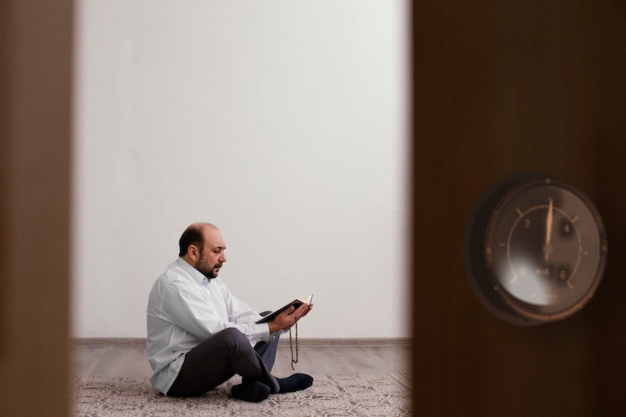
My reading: bar 3
